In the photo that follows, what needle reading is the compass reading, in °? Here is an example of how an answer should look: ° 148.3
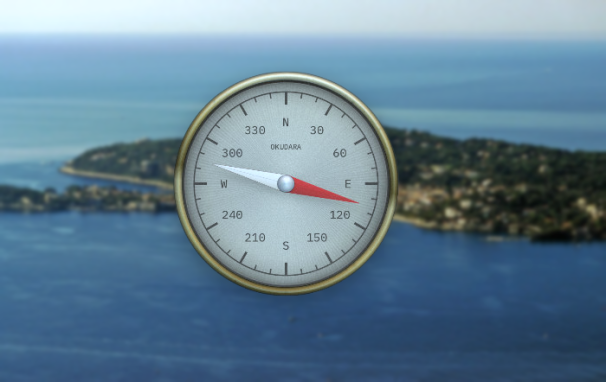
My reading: ° 105
